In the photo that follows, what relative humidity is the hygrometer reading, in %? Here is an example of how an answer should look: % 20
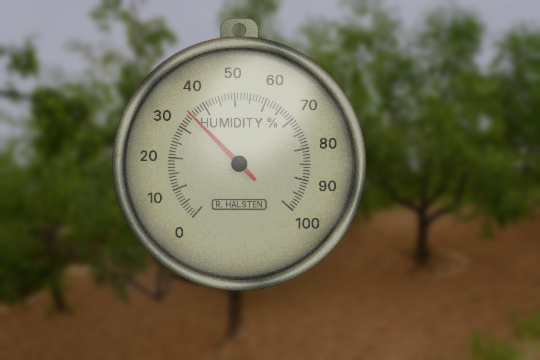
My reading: % 35
